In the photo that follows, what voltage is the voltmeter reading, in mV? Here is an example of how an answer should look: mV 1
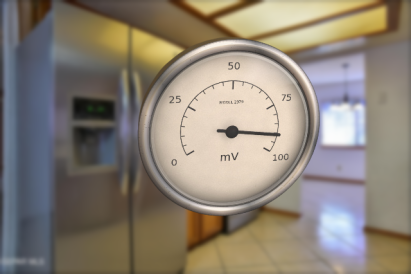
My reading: mV 90
